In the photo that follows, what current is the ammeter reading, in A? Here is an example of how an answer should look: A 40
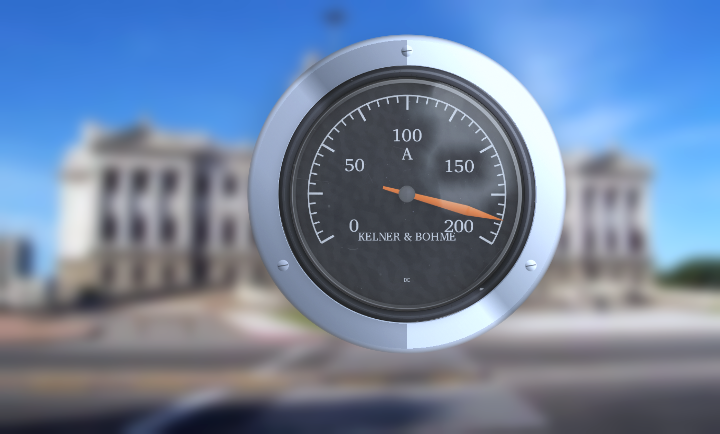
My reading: A 187.5
